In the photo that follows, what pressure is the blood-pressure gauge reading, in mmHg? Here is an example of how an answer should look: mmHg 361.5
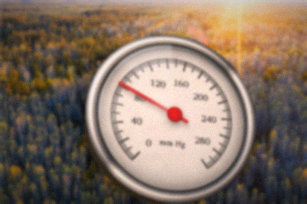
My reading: mmHg 80
